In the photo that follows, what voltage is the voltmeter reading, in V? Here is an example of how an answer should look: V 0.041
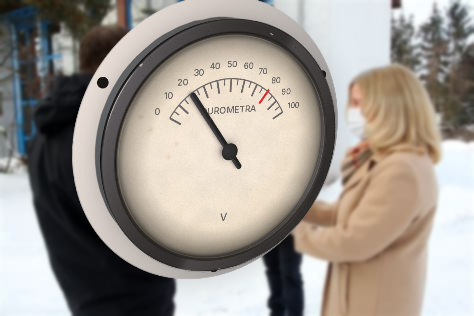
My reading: V 20
